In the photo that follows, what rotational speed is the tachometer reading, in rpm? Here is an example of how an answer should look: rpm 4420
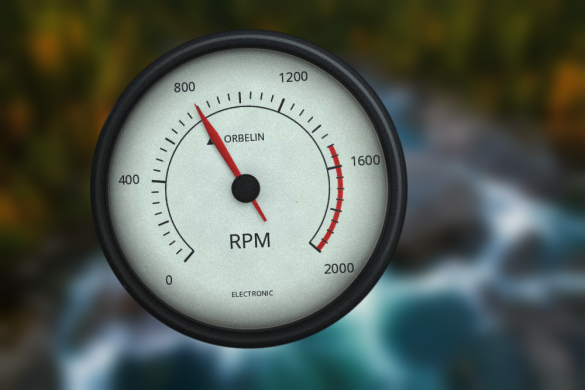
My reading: rpm 800
